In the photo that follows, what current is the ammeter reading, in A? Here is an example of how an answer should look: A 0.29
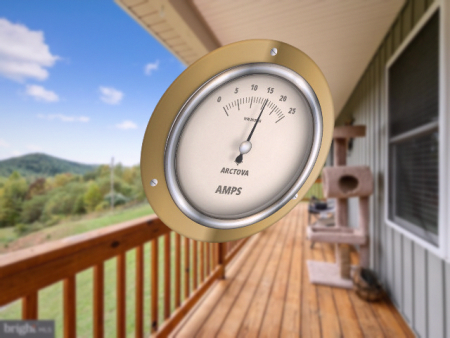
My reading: A 15
